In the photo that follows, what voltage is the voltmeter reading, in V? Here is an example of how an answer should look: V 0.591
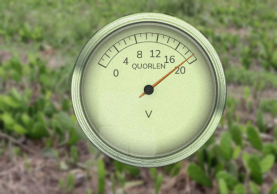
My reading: V 19
